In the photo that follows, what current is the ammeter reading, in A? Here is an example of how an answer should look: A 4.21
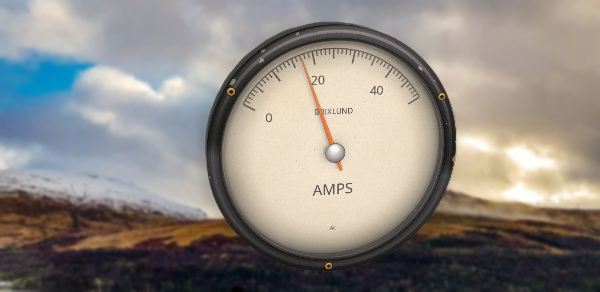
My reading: A 17
